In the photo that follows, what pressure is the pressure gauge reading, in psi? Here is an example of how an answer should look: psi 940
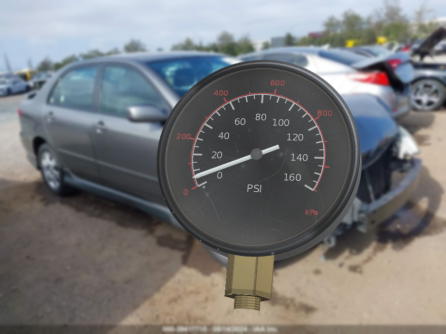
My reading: psi 5
